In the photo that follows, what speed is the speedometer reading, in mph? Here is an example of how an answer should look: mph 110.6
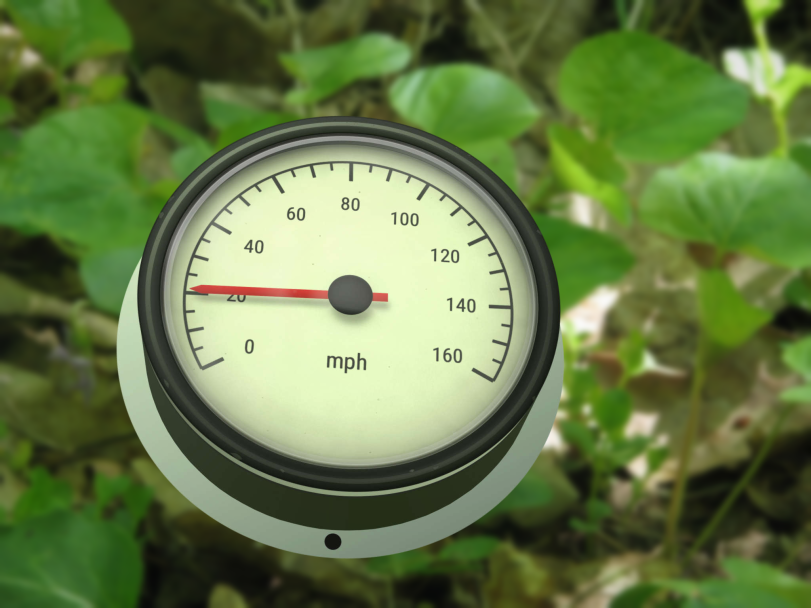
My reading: mph 20
